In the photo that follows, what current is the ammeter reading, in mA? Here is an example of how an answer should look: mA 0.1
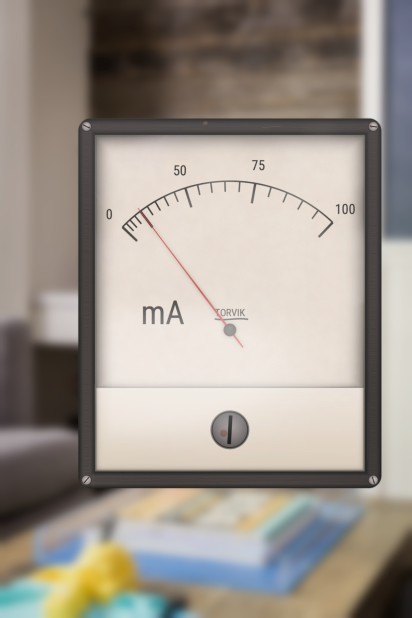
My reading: mA 25
